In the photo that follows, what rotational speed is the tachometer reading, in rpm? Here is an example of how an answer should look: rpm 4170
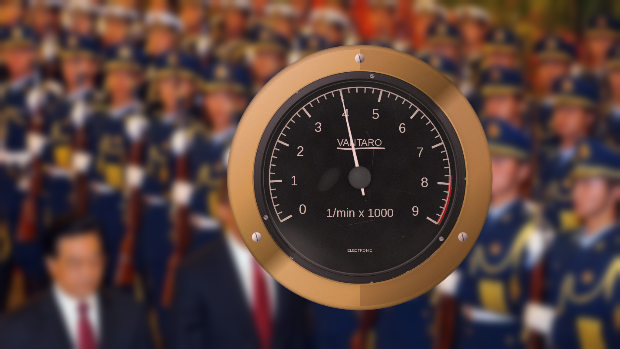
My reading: rpm 4000
